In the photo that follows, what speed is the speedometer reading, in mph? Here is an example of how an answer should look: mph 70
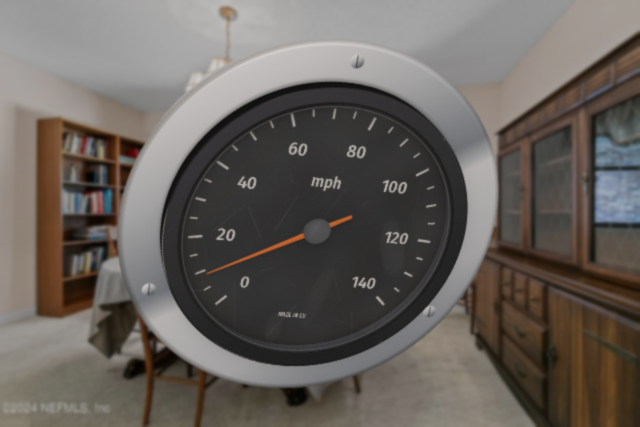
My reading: mph 10
